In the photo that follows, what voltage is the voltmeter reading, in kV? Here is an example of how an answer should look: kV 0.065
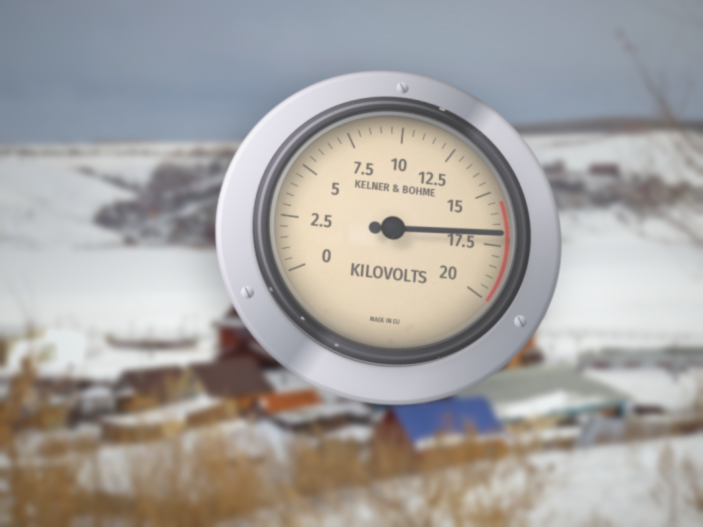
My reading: kV 17
